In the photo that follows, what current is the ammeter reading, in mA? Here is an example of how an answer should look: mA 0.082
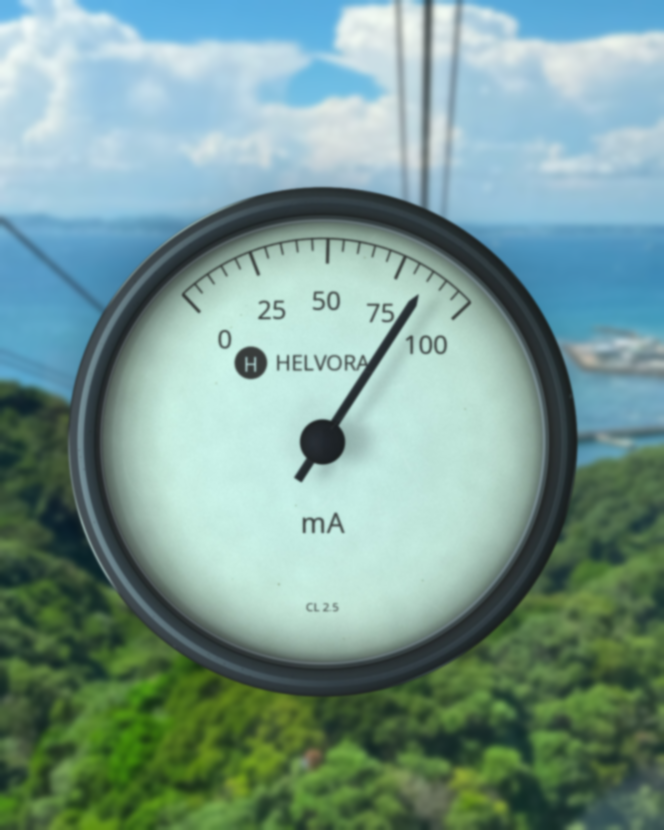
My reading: mA 85
